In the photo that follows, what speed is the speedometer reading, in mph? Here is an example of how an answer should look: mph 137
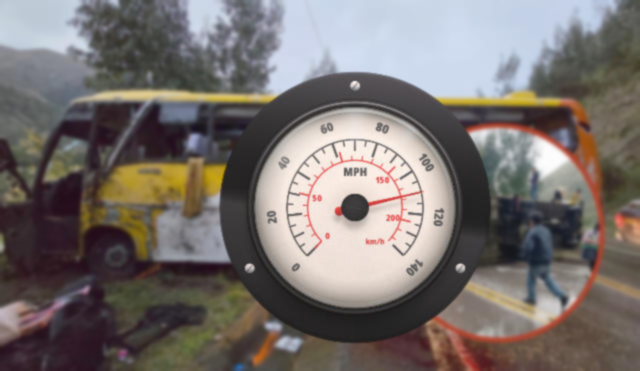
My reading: mph 110
